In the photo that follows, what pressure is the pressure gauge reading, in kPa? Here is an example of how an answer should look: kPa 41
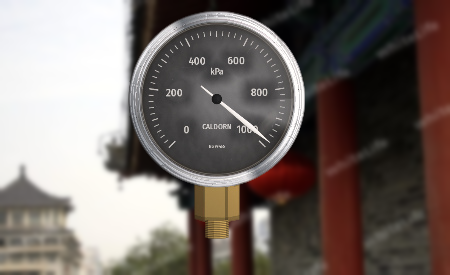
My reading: kPa 980
